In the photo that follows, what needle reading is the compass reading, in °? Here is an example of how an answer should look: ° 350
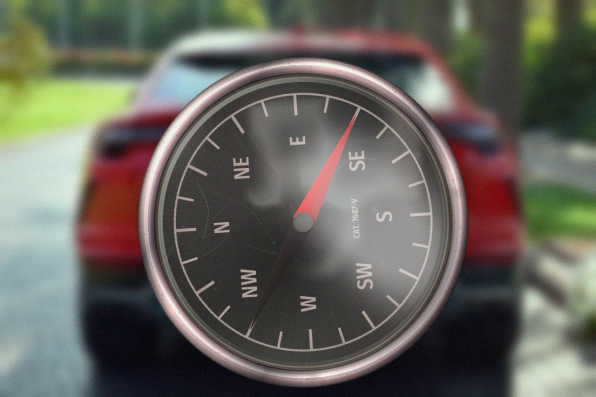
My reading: ° 120
